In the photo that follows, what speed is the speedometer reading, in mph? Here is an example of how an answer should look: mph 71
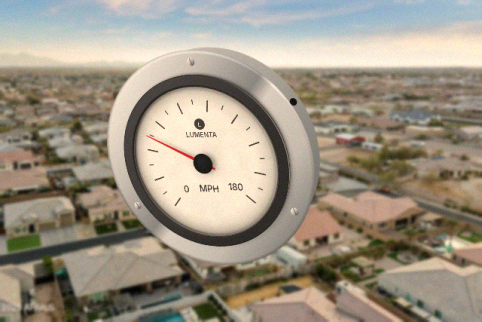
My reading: mph 50
